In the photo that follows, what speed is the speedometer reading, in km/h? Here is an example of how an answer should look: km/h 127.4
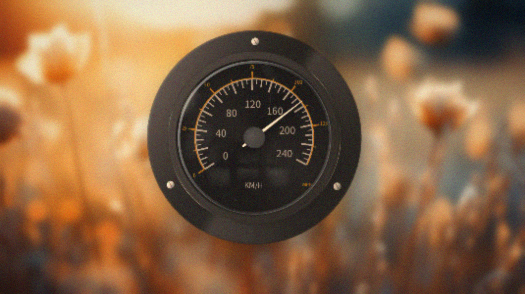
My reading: km/h 175
